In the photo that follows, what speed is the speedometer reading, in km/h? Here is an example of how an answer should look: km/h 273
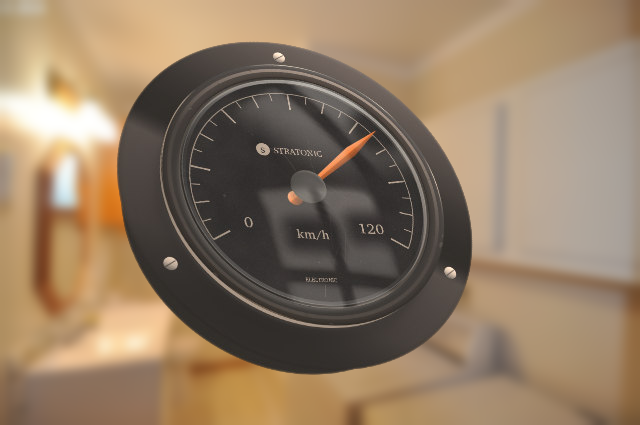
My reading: km/h 85
